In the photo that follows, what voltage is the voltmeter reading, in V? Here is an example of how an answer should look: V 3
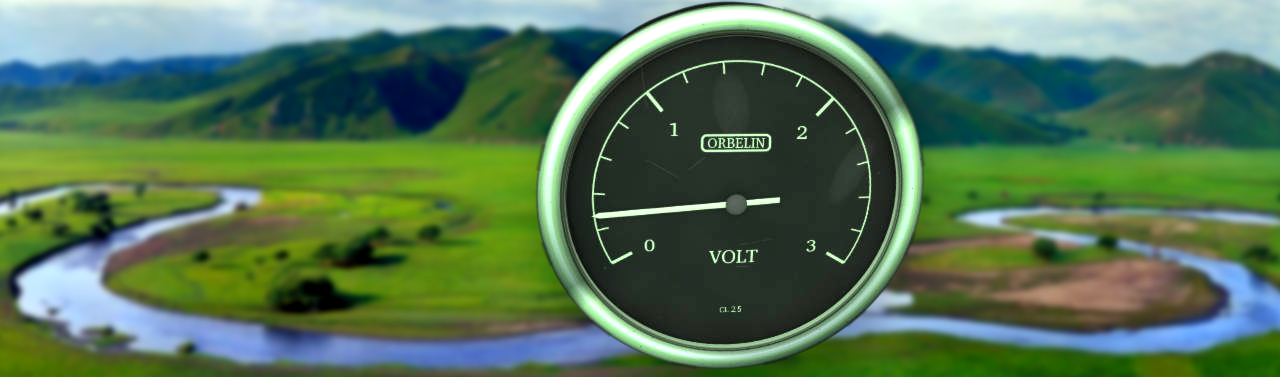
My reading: V 0.3
